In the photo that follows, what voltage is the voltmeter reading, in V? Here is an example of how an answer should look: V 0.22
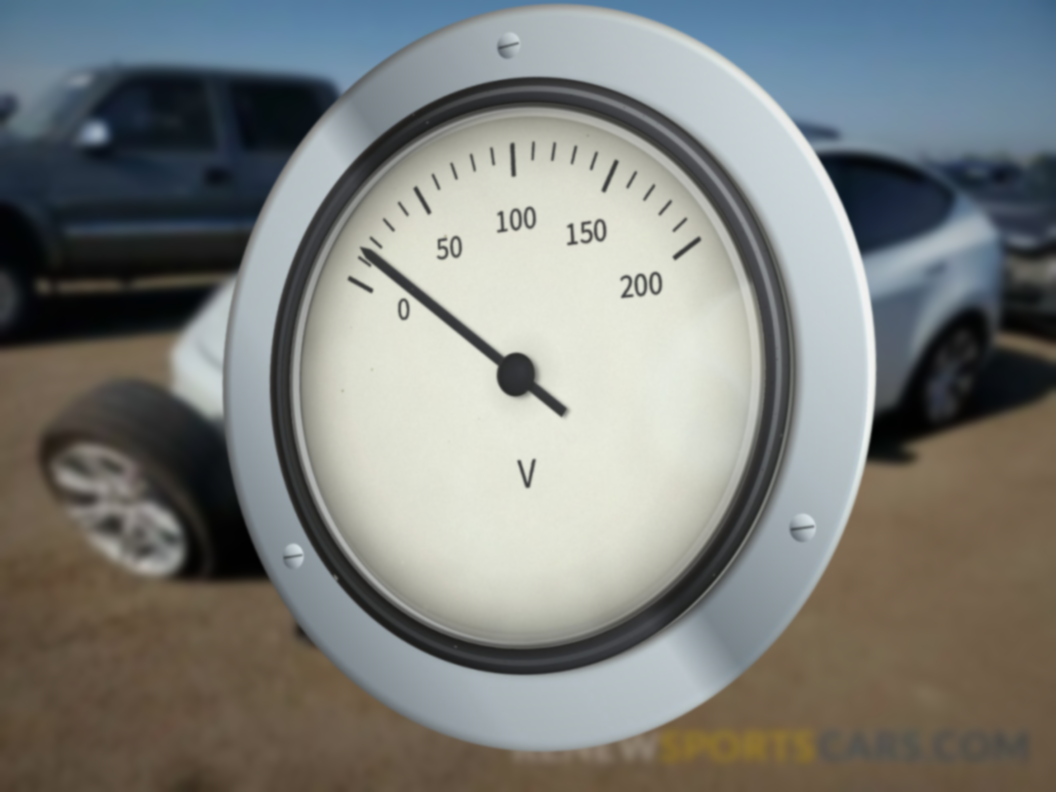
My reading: V 15
